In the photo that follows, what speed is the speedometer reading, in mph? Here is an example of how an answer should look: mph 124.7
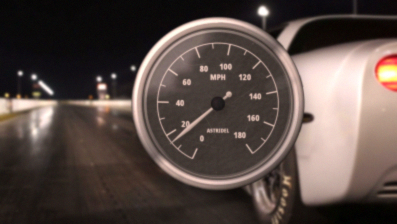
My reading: mph 15
